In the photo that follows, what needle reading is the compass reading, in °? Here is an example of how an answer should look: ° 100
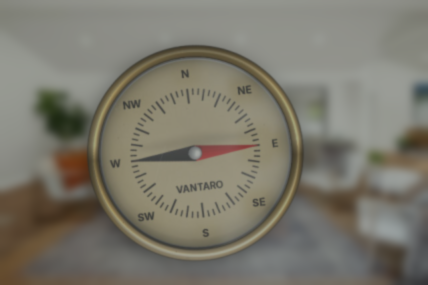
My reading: ° 90
